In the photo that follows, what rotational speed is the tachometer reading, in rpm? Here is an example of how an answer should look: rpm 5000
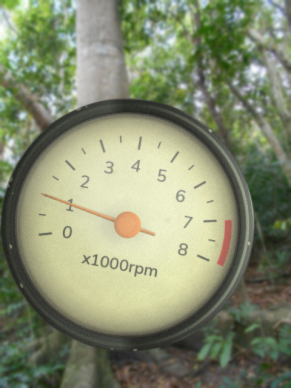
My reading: rpm 1000
